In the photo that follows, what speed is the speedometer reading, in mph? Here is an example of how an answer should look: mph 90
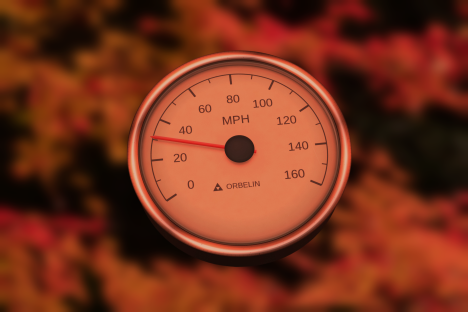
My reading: mph 30
